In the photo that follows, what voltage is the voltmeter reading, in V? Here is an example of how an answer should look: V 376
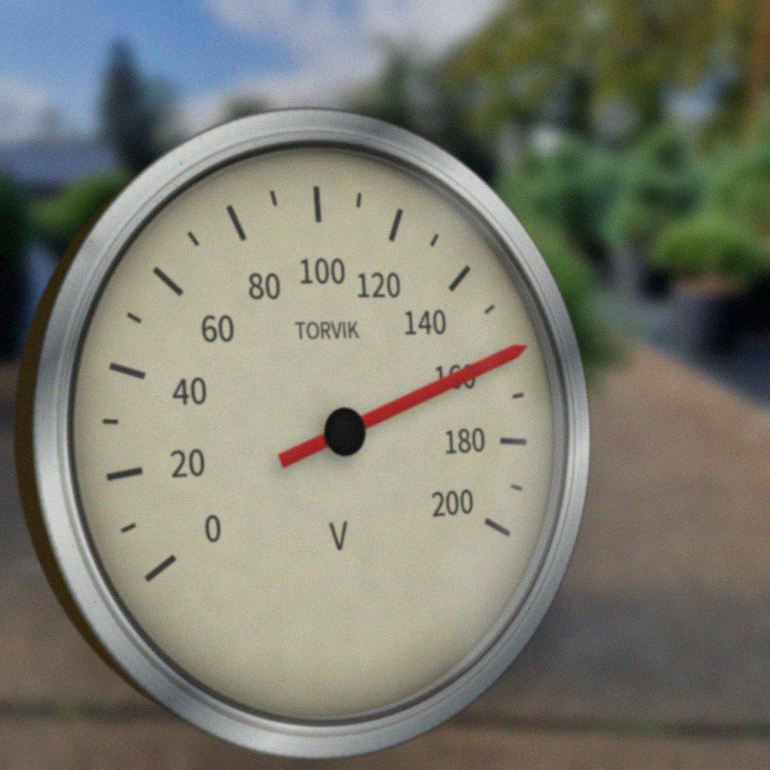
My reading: V 160
